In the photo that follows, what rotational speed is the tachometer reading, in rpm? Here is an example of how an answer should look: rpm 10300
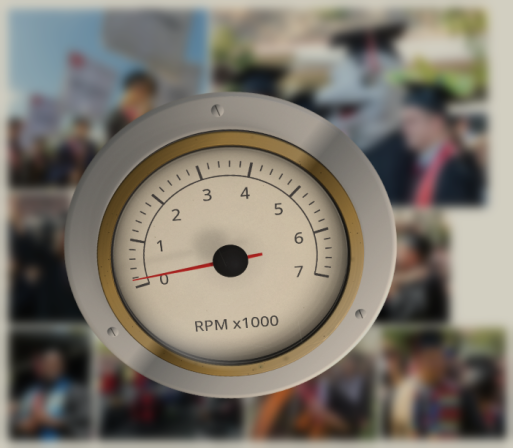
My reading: rpm 200
